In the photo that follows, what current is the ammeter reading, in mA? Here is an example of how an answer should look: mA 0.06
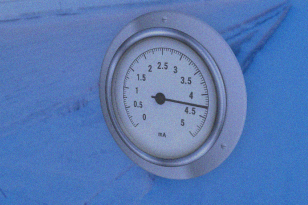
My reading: mA 4.25
